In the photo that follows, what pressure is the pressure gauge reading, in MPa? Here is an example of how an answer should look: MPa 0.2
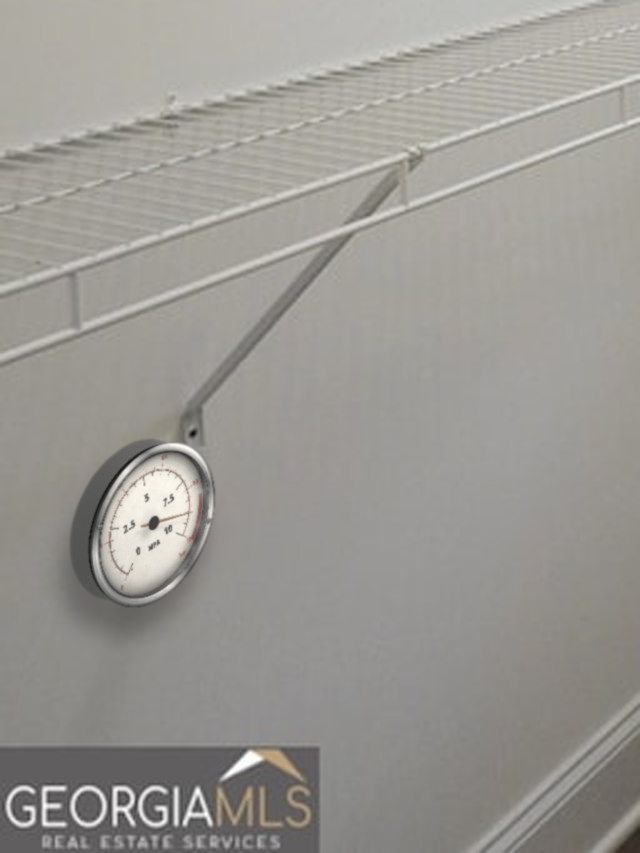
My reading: MPa 9
